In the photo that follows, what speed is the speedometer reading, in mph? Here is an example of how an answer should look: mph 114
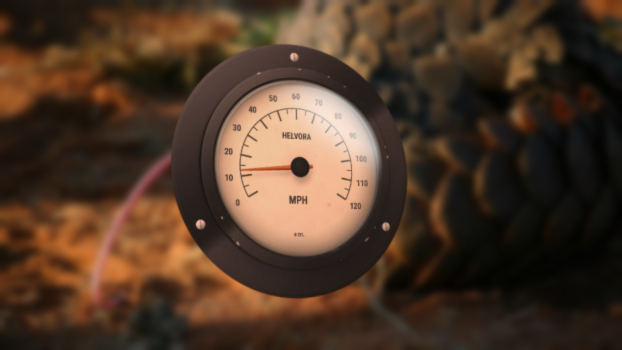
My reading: mph 12.5
